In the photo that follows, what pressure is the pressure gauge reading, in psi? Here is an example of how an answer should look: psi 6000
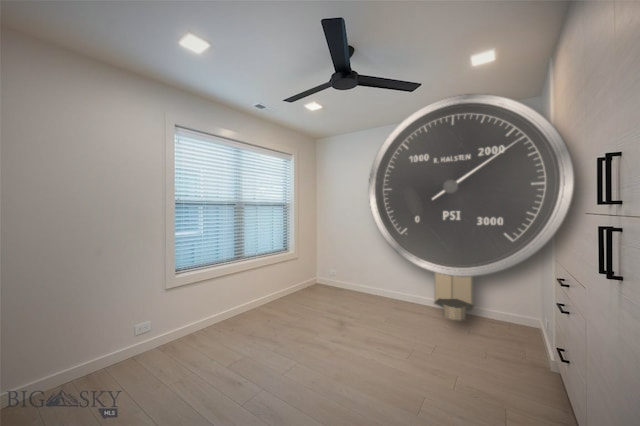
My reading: psi 2100
